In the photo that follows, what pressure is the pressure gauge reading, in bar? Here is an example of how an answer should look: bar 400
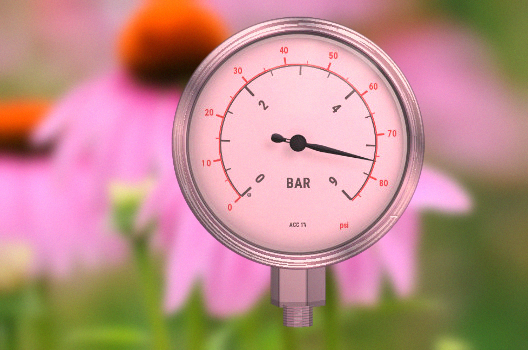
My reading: bar 5.25
